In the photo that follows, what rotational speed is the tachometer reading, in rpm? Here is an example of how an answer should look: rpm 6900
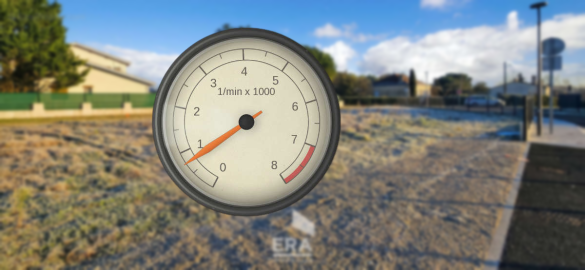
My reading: rpm 750
